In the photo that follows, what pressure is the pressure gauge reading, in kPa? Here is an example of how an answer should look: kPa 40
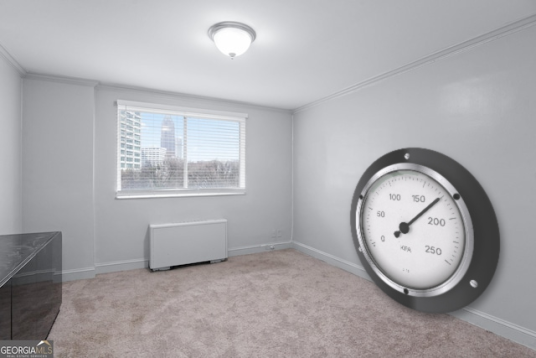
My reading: kPa 175
